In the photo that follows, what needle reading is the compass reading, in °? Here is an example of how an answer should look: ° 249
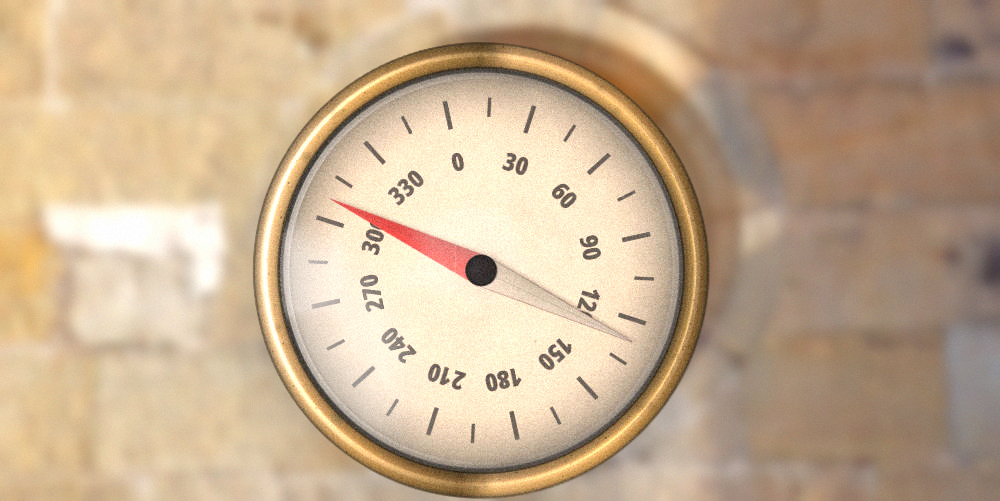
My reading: ° 307.5
